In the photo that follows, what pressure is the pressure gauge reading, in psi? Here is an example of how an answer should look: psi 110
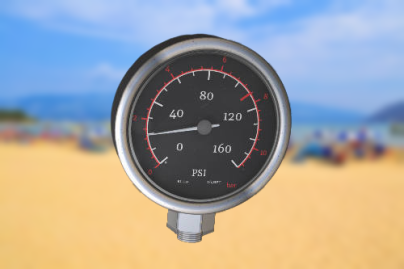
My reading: psi 20
